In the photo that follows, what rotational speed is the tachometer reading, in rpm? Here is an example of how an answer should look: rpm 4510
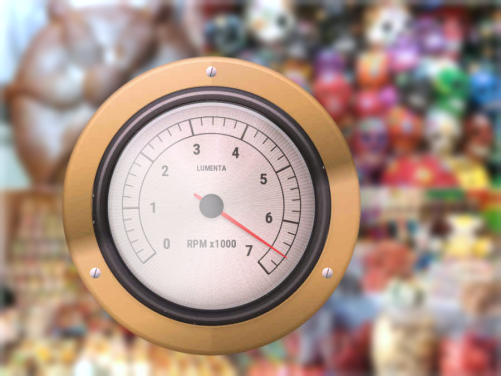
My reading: rpm 6600
